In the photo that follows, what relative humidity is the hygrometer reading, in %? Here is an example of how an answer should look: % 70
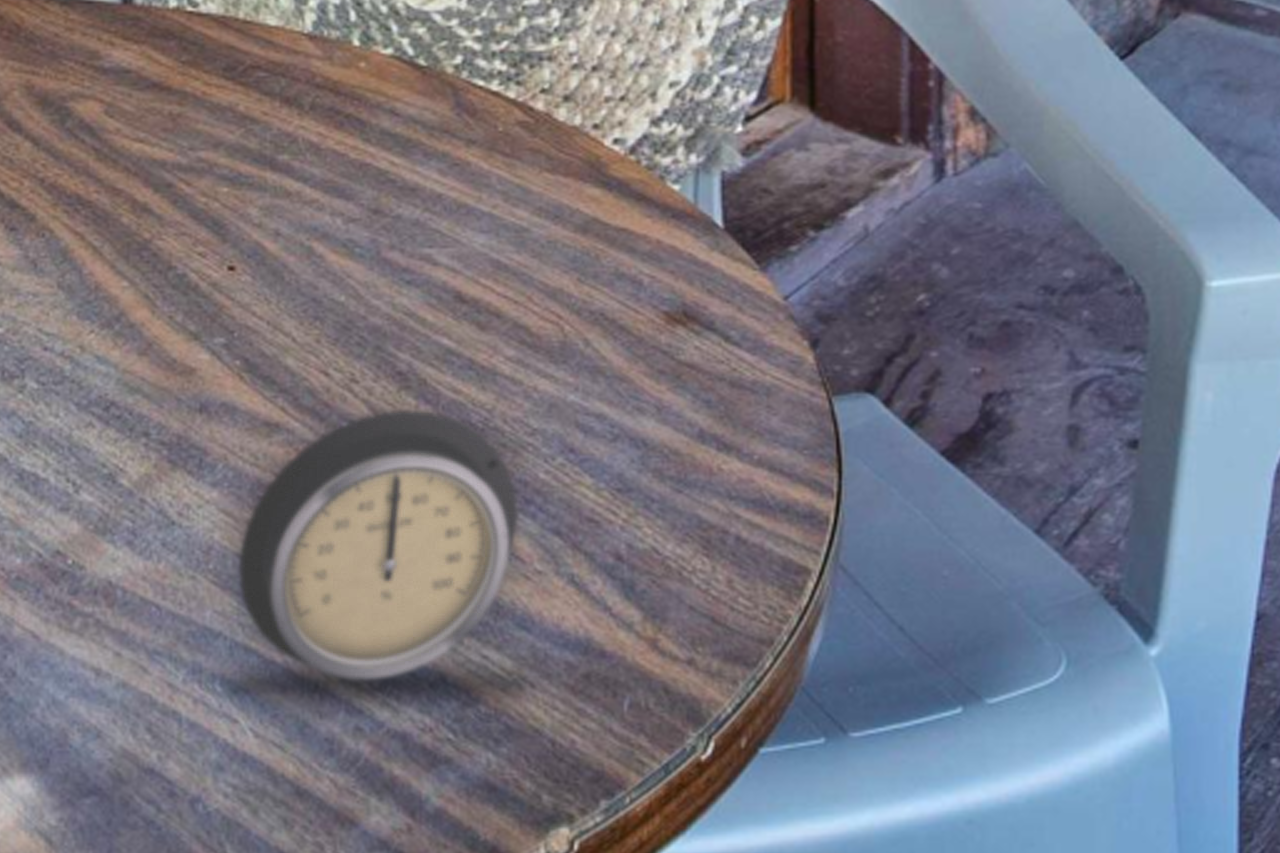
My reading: % 50
